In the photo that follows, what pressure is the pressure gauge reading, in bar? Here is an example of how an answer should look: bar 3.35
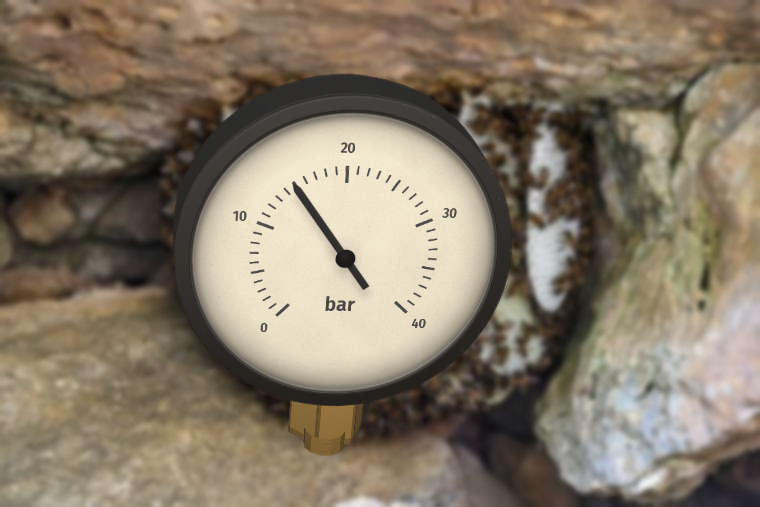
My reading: bar 15
